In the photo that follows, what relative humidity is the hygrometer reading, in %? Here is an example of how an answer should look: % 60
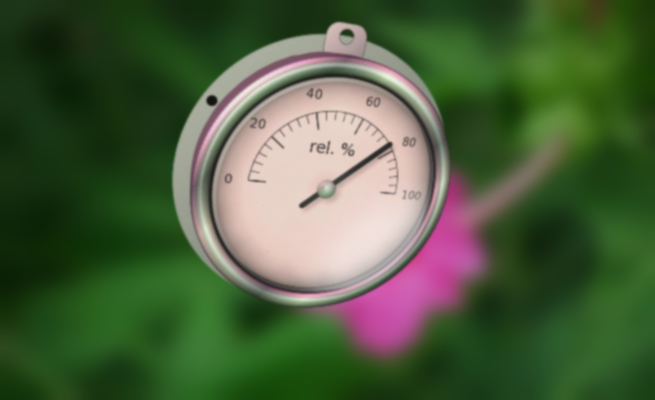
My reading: % 76
